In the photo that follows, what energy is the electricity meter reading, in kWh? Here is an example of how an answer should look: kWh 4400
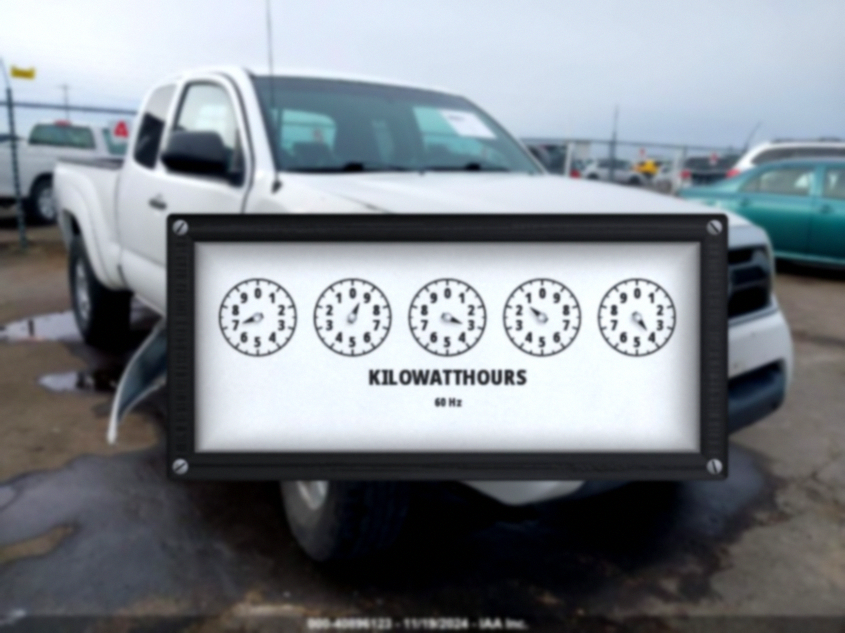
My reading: kWh 69314
